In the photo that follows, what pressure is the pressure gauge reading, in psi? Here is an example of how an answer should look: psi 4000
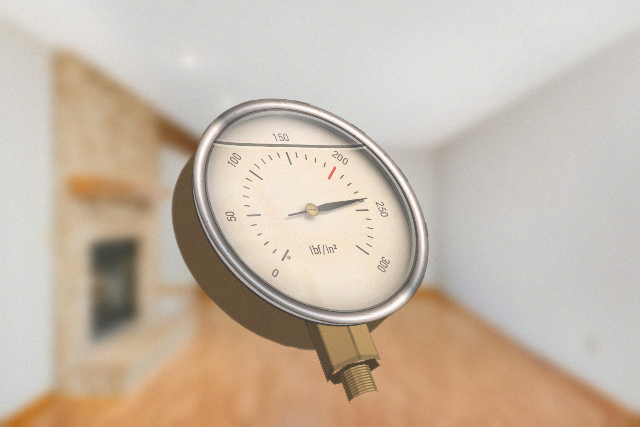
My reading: psi 240
